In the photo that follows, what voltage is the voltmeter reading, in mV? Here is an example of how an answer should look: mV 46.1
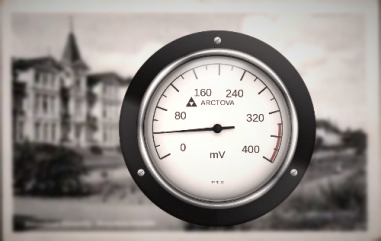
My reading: mV 40
